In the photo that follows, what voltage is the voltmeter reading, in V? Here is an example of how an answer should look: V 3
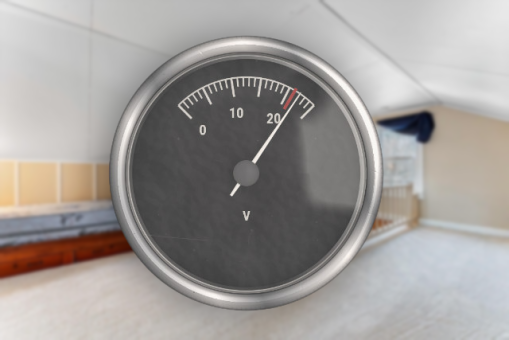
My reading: V 22
